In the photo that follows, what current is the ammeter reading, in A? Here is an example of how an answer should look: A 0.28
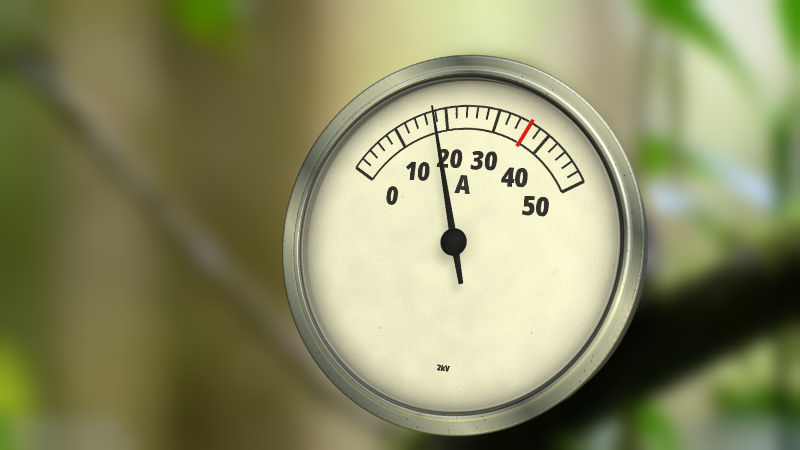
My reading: A 18
